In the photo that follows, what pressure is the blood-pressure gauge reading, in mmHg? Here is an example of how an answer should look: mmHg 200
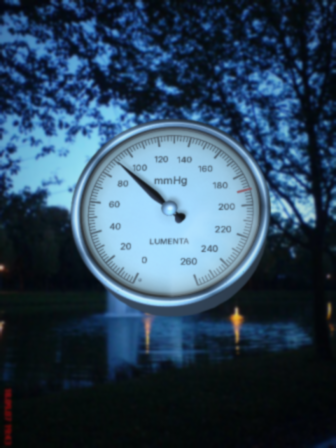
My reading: mmHg 90
